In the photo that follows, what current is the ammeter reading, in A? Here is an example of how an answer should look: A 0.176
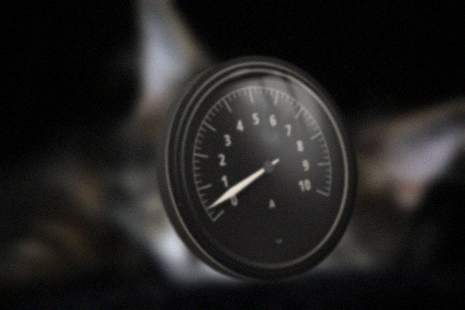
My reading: A 0.4
